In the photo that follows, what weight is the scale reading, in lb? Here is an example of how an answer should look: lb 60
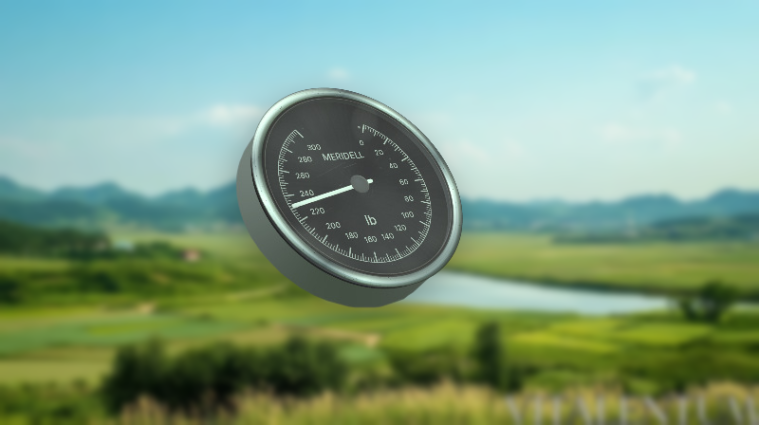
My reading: lb 230
